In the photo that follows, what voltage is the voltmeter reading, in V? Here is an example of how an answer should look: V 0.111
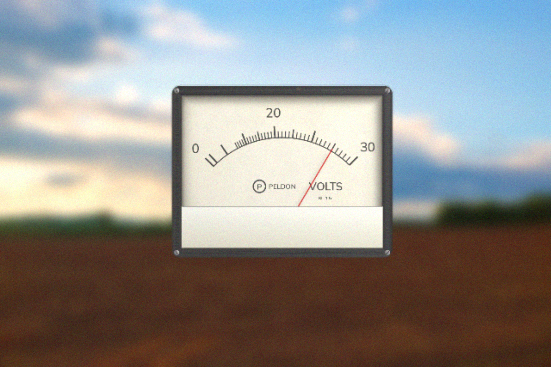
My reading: V 27.5
